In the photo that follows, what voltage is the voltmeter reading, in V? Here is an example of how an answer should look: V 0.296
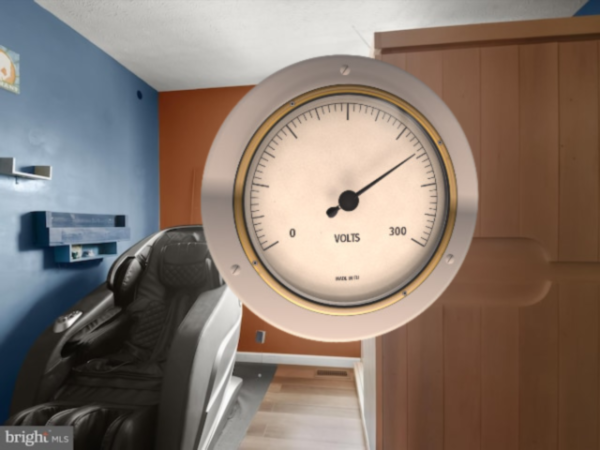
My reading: V 220
